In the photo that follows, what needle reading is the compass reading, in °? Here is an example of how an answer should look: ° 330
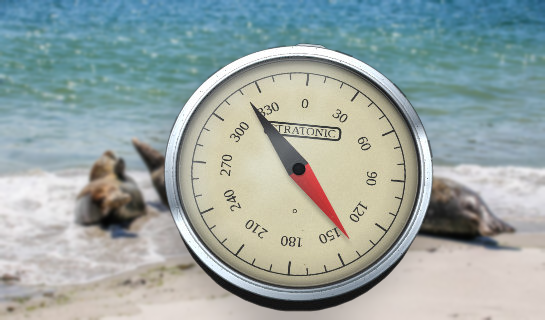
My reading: ° 140
